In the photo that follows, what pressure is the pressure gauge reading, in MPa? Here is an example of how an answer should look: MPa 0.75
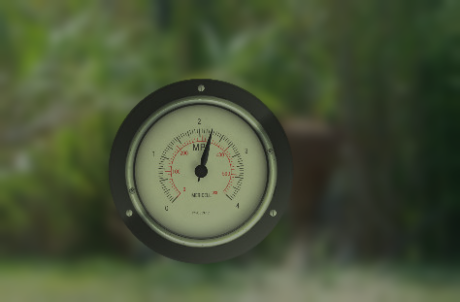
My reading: MPa 2.25
